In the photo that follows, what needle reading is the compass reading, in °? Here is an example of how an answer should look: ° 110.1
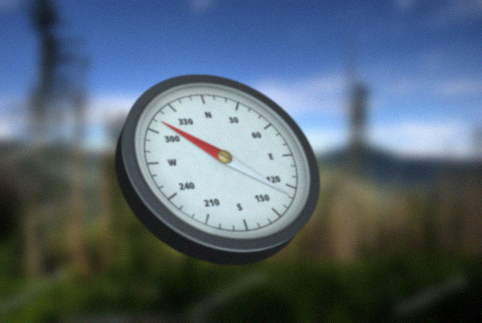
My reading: ° 310
